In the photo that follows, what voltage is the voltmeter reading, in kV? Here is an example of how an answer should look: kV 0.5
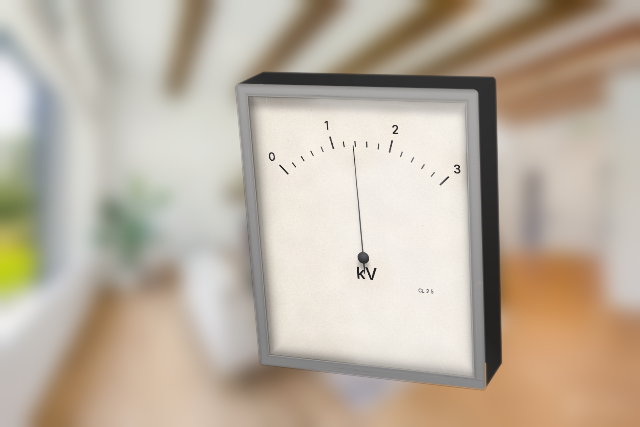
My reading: kV 1.4
